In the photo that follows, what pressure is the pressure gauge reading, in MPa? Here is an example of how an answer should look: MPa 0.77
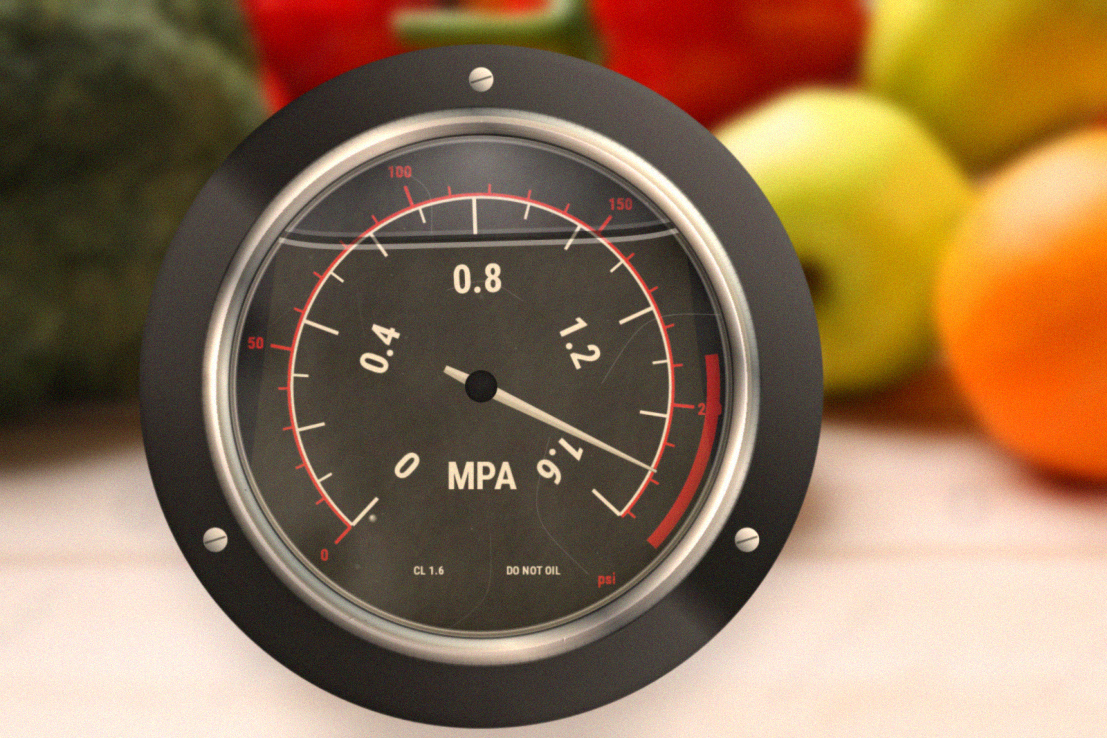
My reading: MPa 1.5
